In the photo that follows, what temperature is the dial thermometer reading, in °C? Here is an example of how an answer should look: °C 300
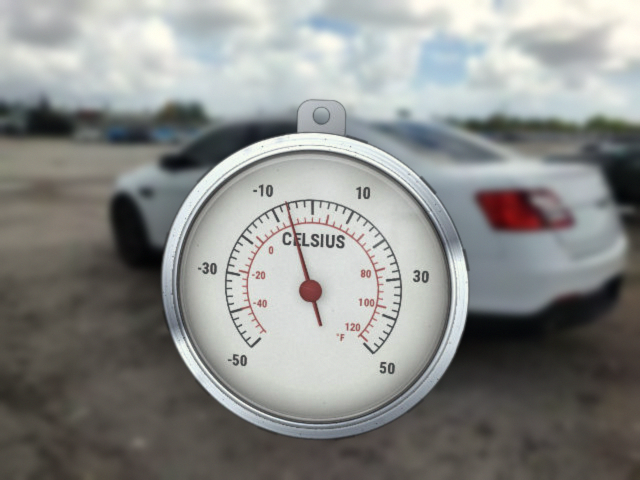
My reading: °C -6
